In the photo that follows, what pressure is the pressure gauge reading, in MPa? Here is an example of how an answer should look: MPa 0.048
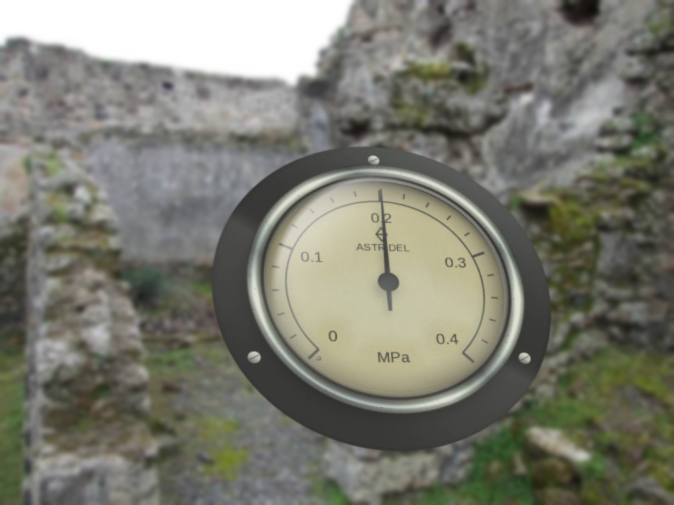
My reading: MPa 0.2
